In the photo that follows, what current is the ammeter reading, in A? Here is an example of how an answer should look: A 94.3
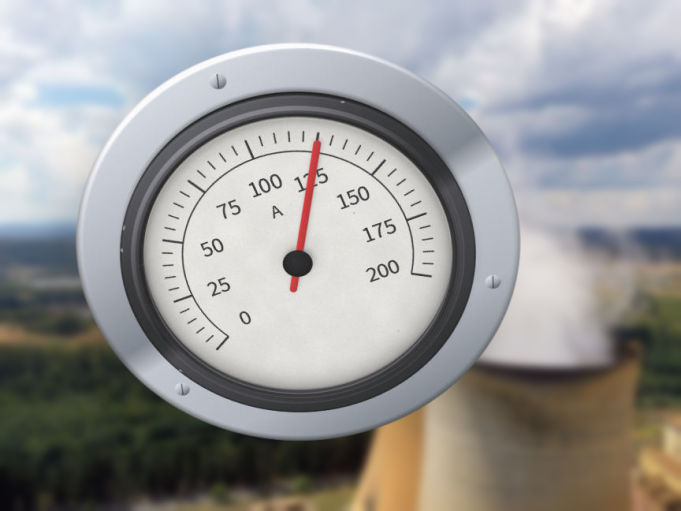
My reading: A 125
